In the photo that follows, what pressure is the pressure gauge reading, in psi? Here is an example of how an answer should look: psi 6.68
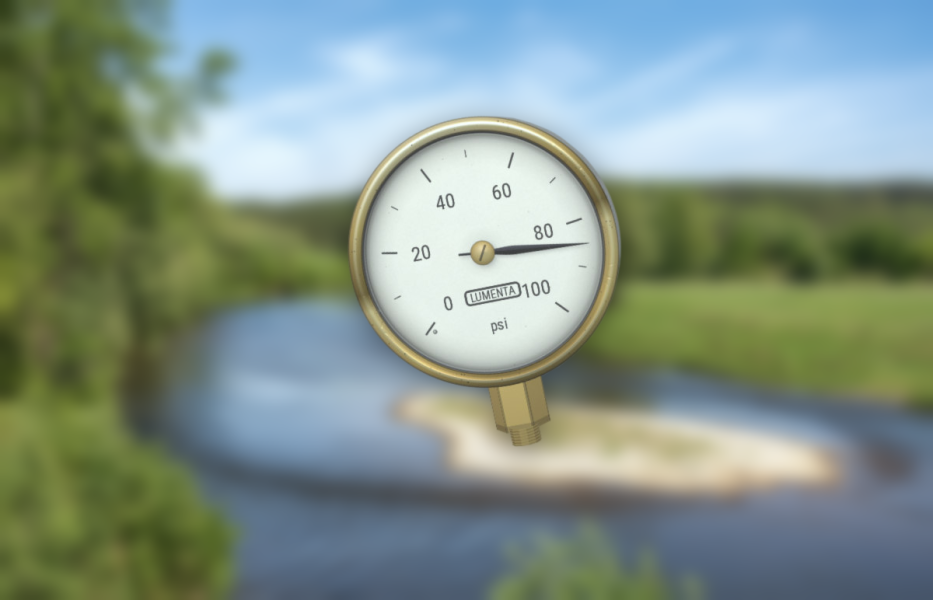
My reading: psi 85
